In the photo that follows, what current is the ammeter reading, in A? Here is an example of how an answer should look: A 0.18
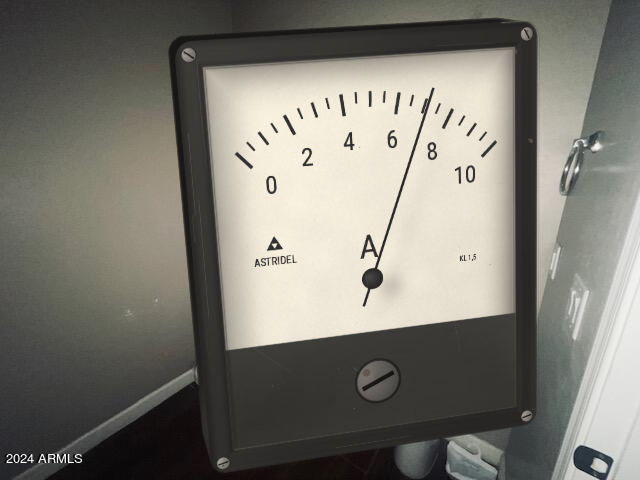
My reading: A 7
